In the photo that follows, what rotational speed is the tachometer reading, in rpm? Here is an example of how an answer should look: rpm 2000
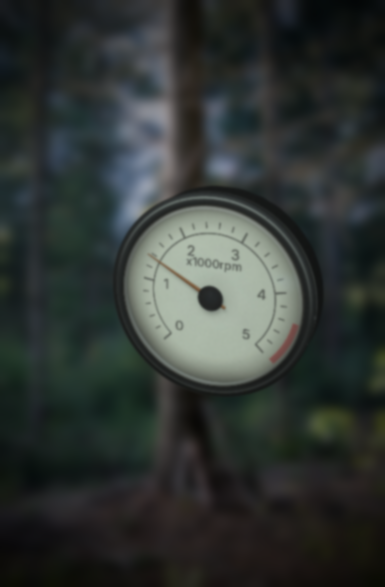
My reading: rpm 1400
